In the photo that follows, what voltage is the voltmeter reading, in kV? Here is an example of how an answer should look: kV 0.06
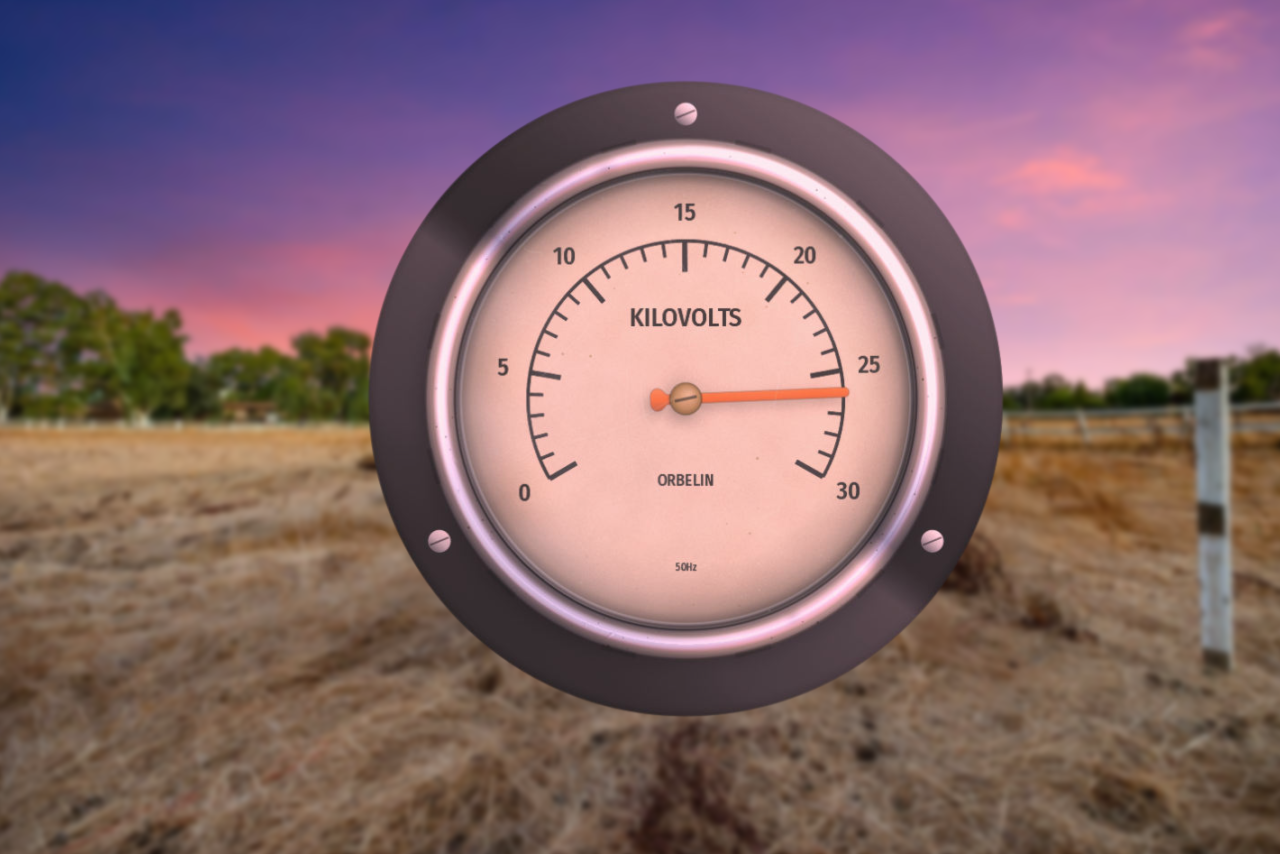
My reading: kV 26
